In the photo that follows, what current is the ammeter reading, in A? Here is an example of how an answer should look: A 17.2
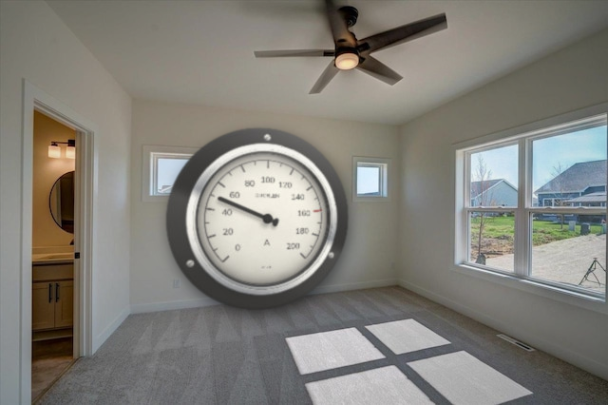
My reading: A 50
